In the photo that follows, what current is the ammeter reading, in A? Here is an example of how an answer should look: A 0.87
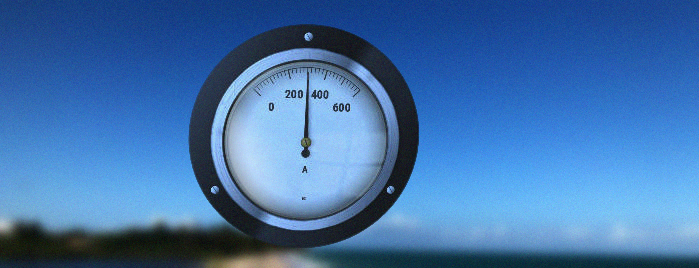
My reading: A 300
